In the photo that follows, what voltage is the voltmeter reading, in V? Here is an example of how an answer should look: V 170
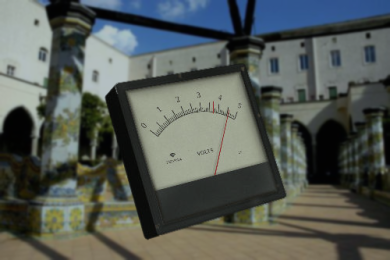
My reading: V 4.5
